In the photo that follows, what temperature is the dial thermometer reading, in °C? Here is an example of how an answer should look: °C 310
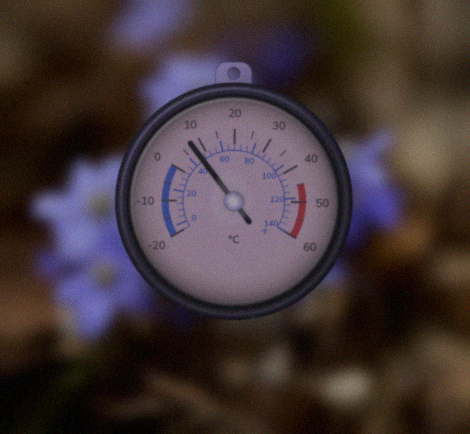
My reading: °C 7.5
